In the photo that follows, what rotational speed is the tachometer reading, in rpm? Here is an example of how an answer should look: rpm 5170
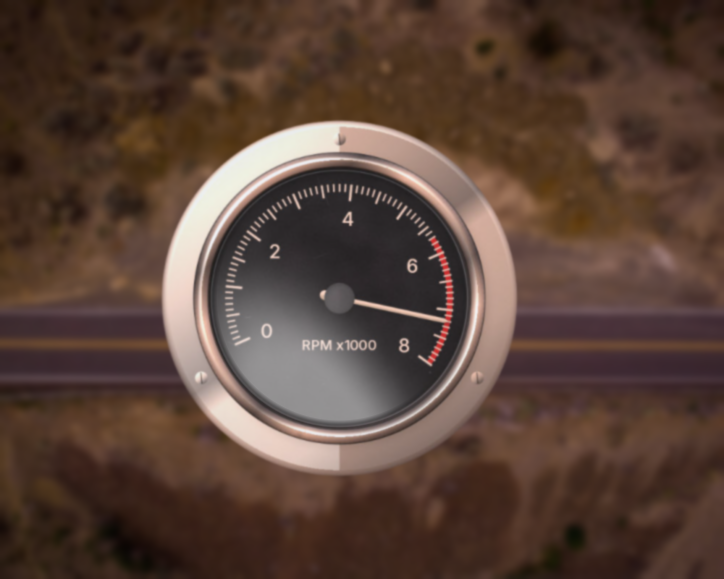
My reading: rpm 7200
